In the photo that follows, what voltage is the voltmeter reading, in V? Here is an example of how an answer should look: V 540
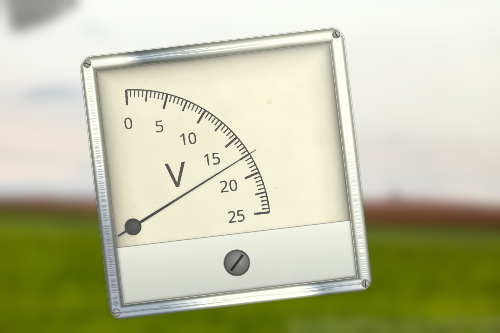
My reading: V 17.5
